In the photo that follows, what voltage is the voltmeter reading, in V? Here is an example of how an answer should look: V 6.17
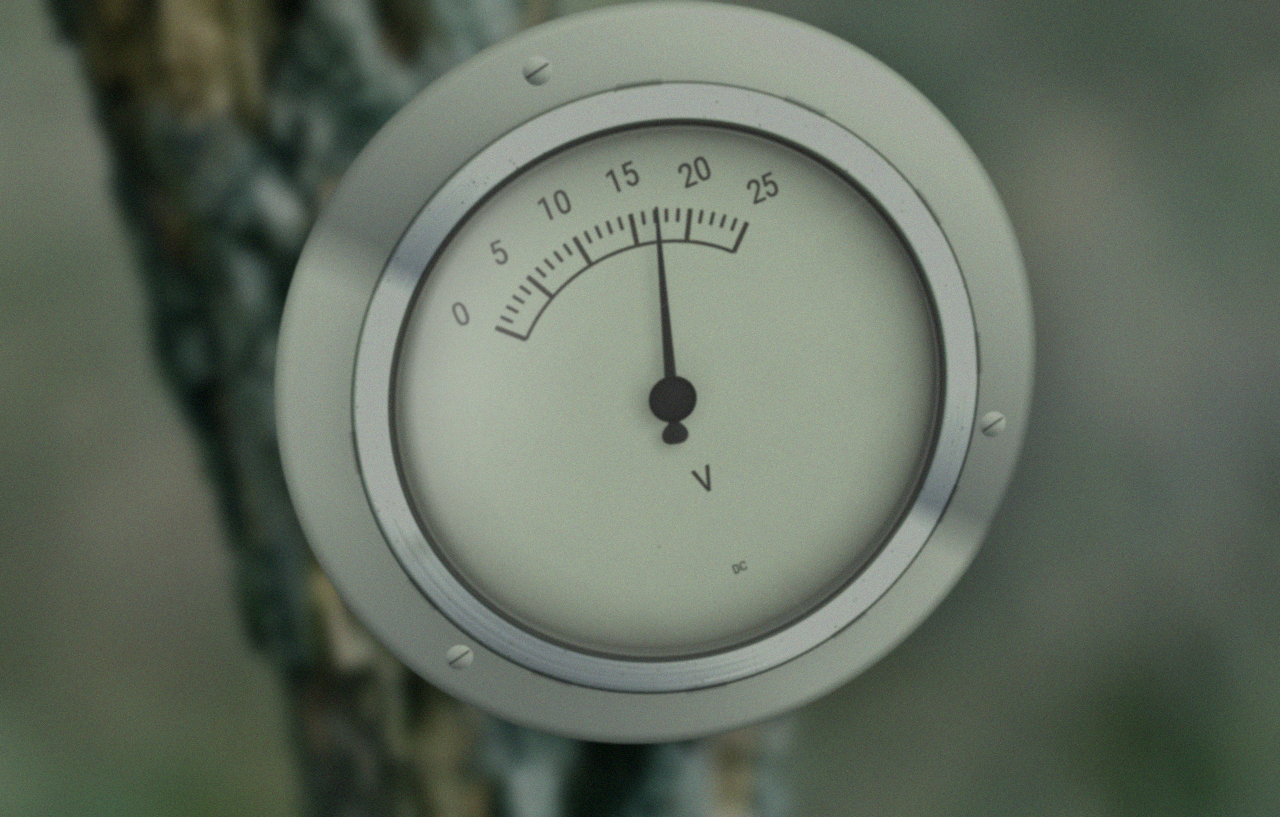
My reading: V 17
